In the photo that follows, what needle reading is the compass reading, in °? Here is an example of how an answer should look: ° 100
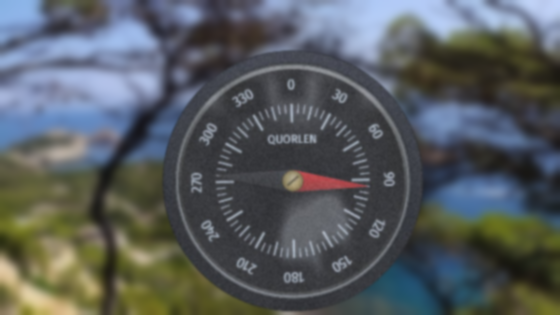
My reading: ° 95
